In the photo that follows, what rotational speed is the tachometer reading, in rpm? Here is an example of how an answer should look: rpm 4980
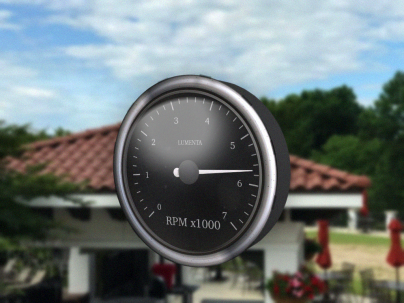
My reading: rpm 5700
